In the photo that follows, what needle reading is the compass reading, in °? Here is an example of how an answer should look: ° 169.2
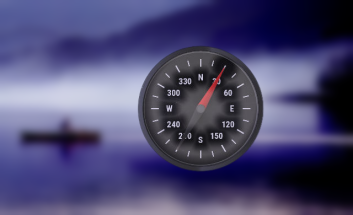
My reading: ° 30
